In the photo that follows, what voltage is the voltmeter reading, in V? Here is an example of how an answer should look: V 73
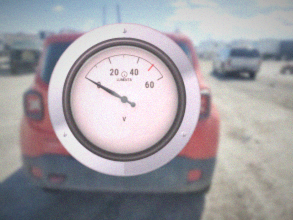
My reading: V 0
